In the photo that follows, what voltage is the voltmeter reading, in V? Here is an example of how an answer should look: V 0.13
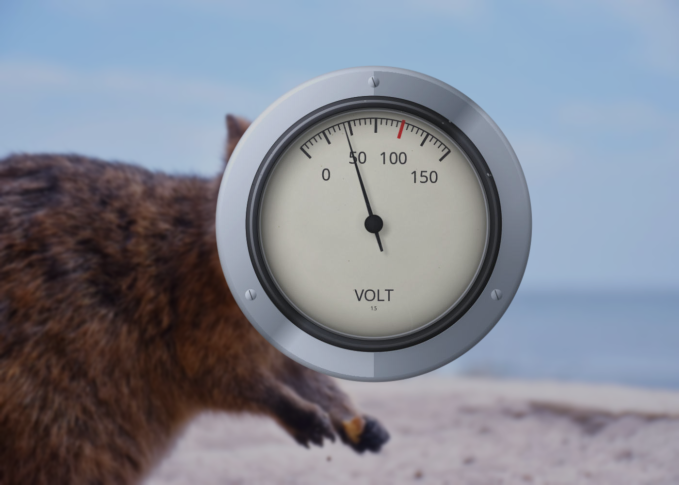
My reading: V 45
